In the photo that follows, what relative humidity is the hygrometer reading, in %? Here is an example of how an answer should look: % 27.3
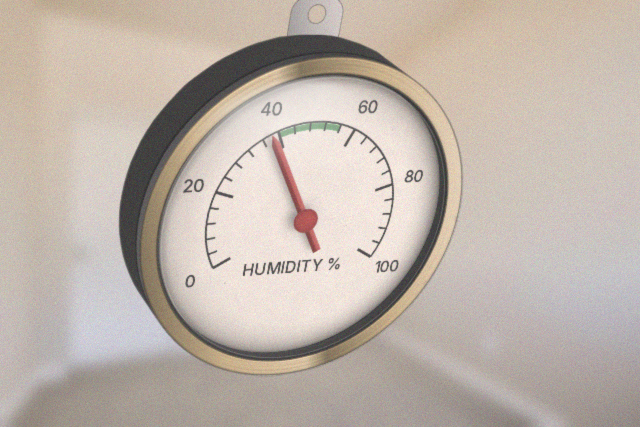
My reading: % 38
